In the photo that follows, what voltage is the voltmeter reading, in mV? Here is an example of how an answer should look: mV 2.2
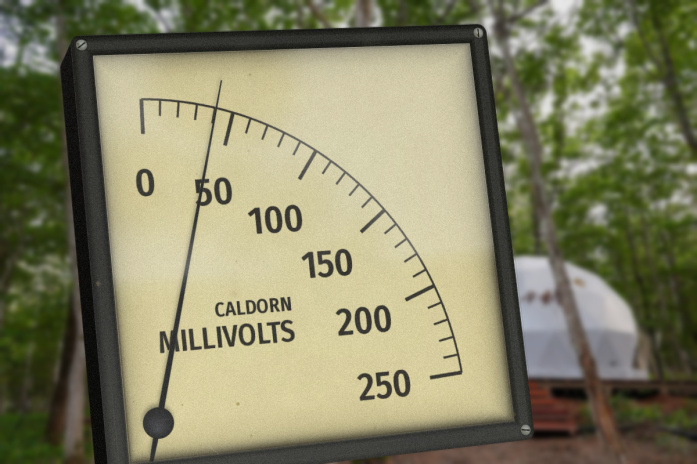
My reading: mV 40
